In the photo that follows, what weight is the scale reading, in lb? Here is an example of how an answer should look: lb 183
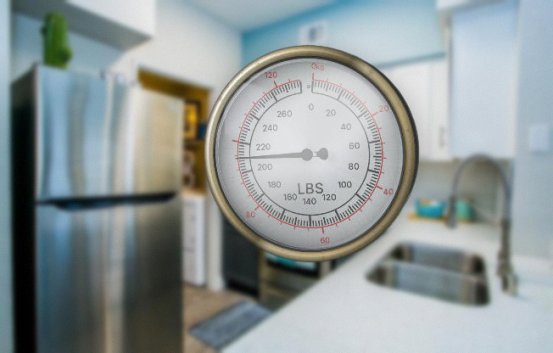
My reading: lb 210
